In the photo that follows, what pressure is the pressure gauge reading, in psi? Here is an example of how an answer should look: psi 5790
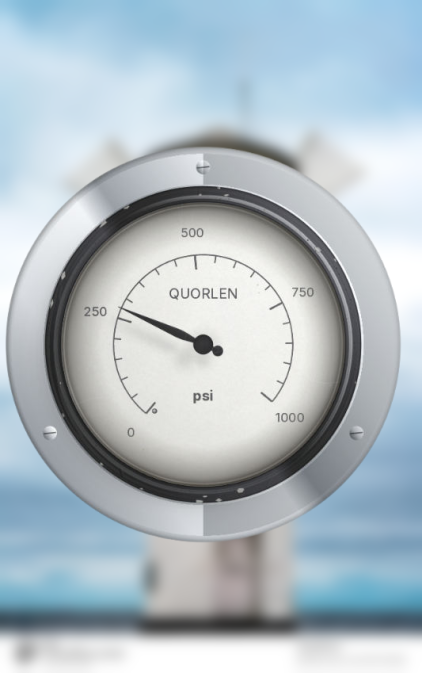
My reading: psi 275
